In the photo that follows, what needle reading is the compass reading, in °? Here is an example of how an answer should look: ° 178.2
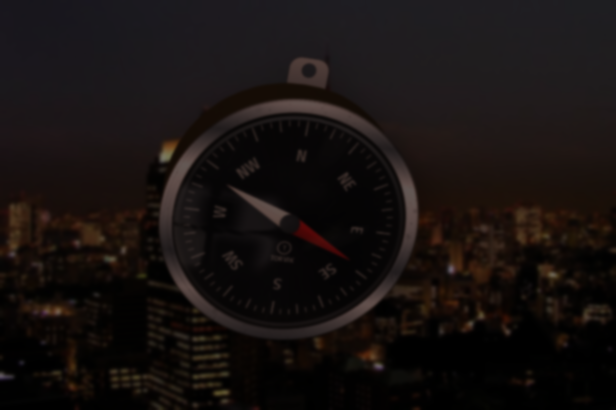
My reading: ° 115
